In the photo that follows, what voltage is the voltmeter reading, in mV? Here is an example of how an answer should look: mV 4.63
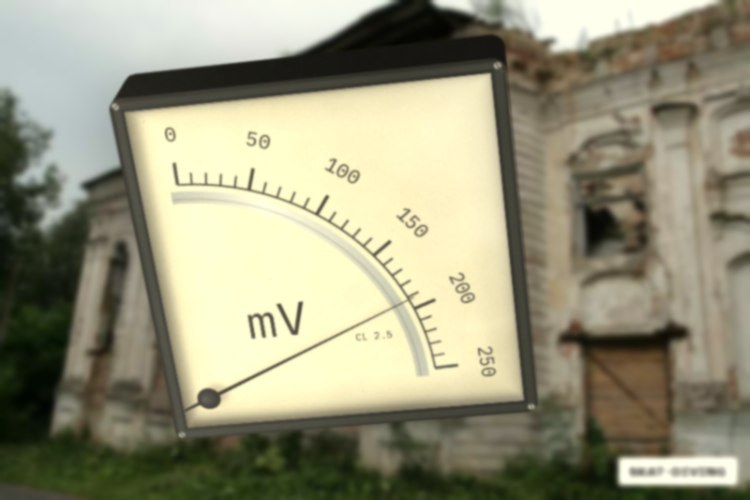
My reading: mV 190
